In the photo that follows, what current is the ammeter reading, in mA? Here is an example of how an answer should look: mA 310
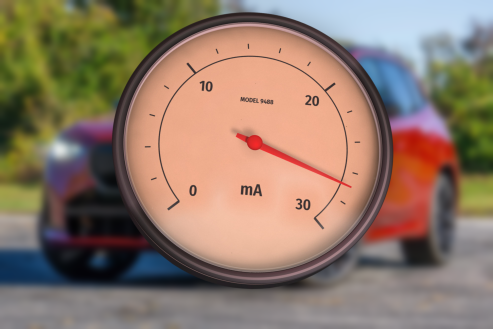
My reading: mA 27
